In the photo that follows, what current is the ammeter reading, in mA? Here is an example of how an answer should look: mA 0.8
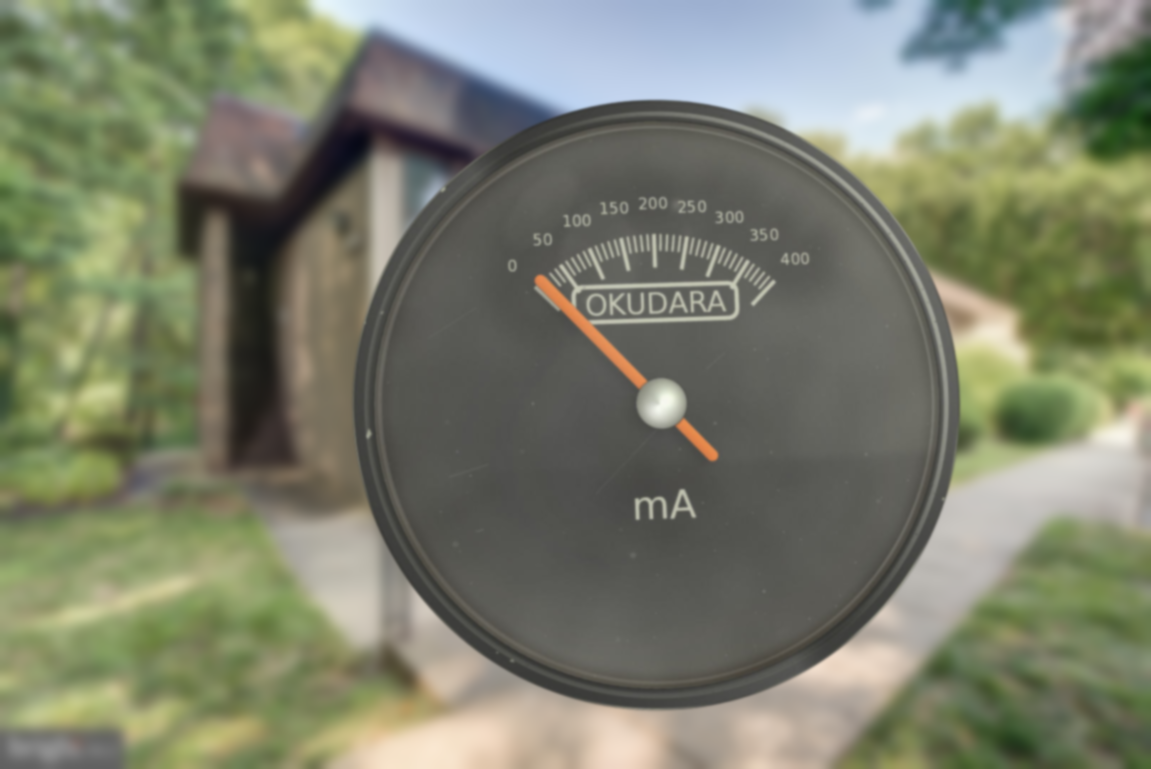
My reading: mA 10
